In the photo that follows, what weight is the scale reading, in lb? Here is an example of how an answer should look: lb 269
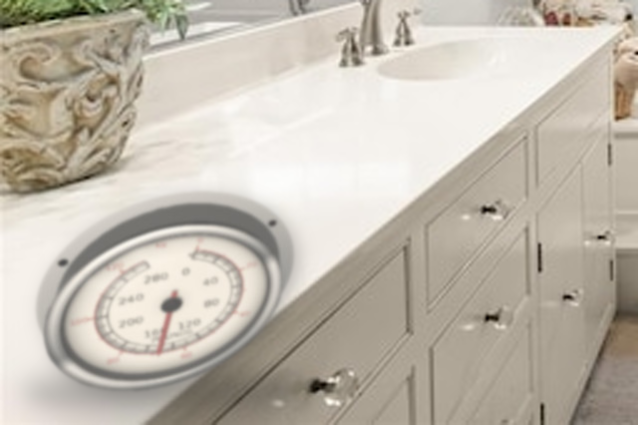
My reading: lb 150
